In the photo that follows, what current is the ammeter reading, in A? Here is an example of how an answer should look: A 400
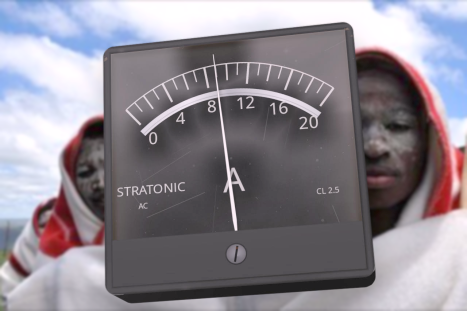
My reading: A 9
